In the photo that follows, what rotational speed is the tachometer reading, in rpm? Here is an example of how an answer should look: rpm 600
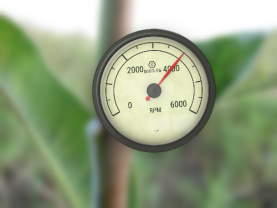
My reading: rpm 4000
